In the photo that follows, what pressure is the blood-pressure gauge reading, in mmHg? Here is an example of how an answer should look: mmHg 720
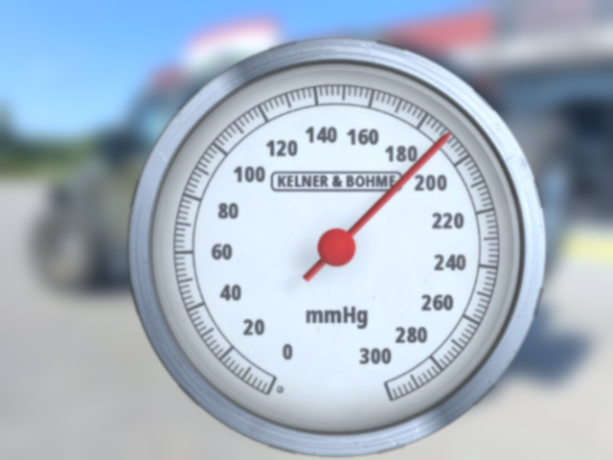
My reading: mmHg 190
